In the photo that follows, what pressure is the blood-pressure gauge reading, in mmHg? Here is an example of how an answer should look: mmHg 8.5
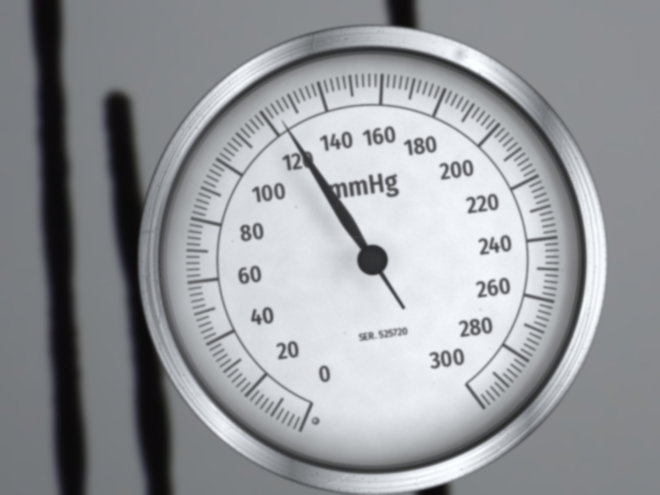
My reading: mmHg 124
